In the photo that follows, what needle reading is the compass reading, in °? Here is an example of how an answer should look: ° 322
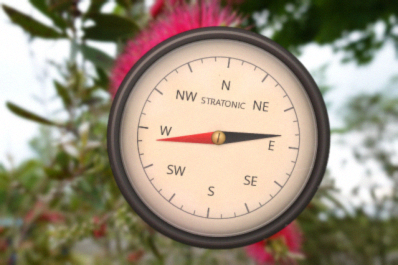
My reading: ° 260
